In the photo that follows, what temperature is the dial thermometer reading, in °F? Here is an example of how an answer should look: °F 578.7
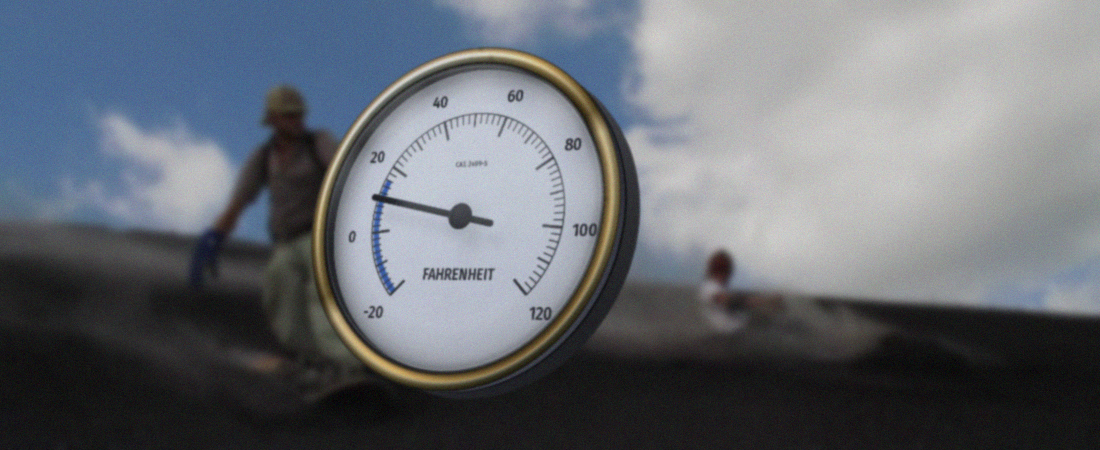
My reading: °F 10
